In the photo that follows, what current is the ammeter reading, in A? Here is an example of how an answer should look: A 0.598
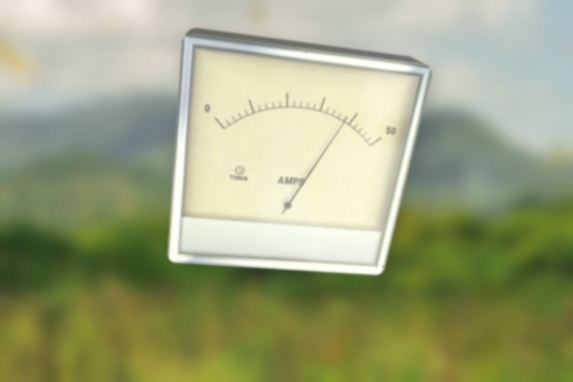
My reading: A 38
